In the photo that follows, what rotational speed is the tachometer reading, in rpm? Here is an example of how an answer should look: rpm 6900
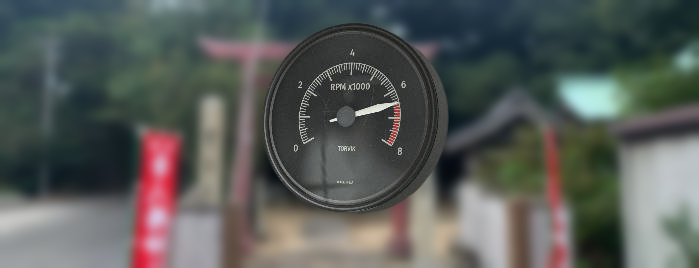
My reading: rpm 6500
